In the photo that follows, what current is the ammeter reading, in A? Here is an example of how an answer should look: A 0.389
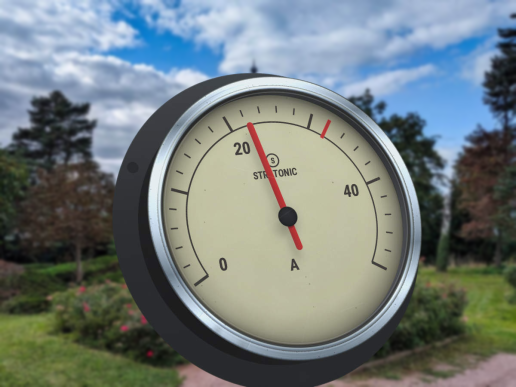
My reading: A 22
